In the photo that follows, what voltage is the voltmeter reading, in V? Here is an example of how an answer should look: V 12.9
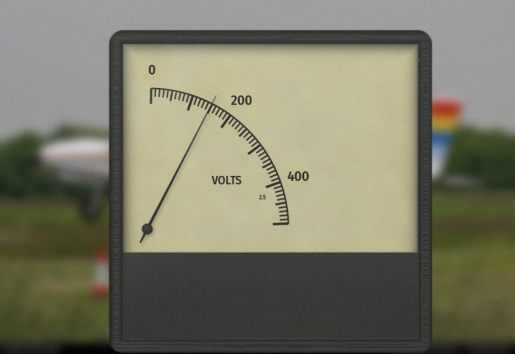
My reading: V 150
